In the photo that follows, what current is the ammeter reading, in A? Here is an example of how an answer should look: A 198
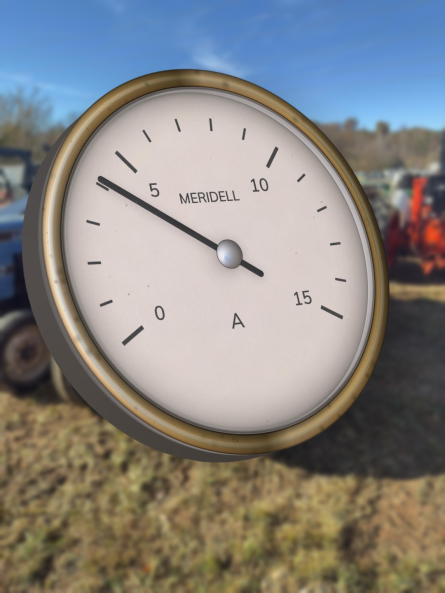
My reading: A 4
